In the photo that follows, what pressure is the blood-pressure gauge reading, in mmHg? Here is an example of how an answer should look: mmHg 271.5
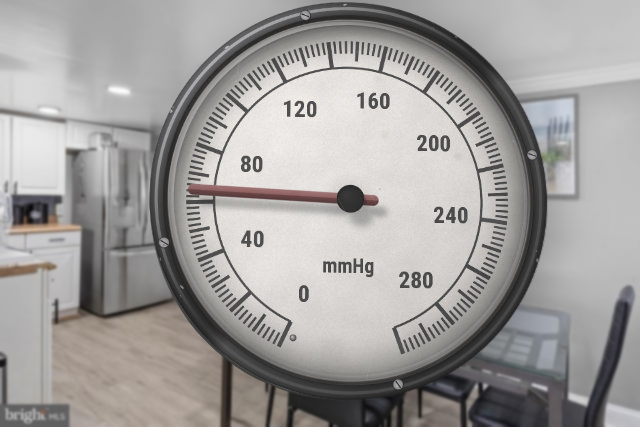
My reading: mmHg 64
